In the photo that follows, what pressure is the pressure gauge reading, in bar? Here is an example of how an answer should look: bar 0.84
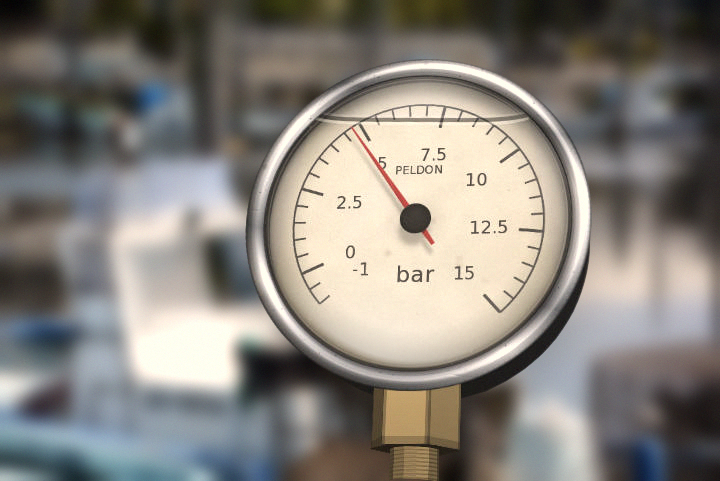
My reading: bar 4.75
